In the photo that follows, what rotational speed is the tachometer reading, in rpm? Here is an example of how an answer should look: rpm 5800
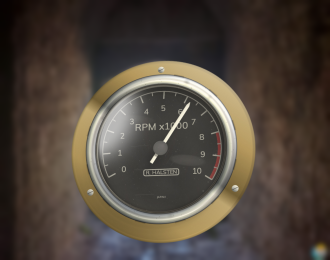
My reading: rpm 6250
